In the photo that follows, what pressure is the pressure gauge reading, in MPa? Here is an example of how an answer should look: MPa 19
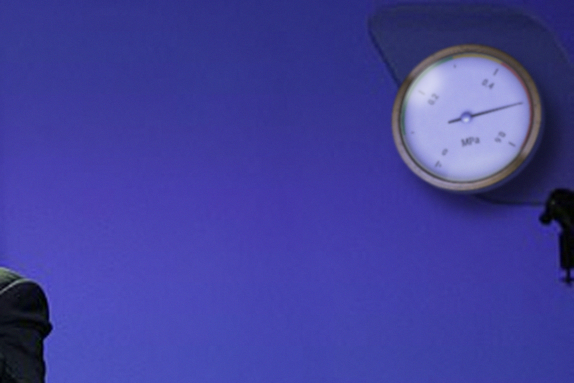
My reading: MPa 0.5
